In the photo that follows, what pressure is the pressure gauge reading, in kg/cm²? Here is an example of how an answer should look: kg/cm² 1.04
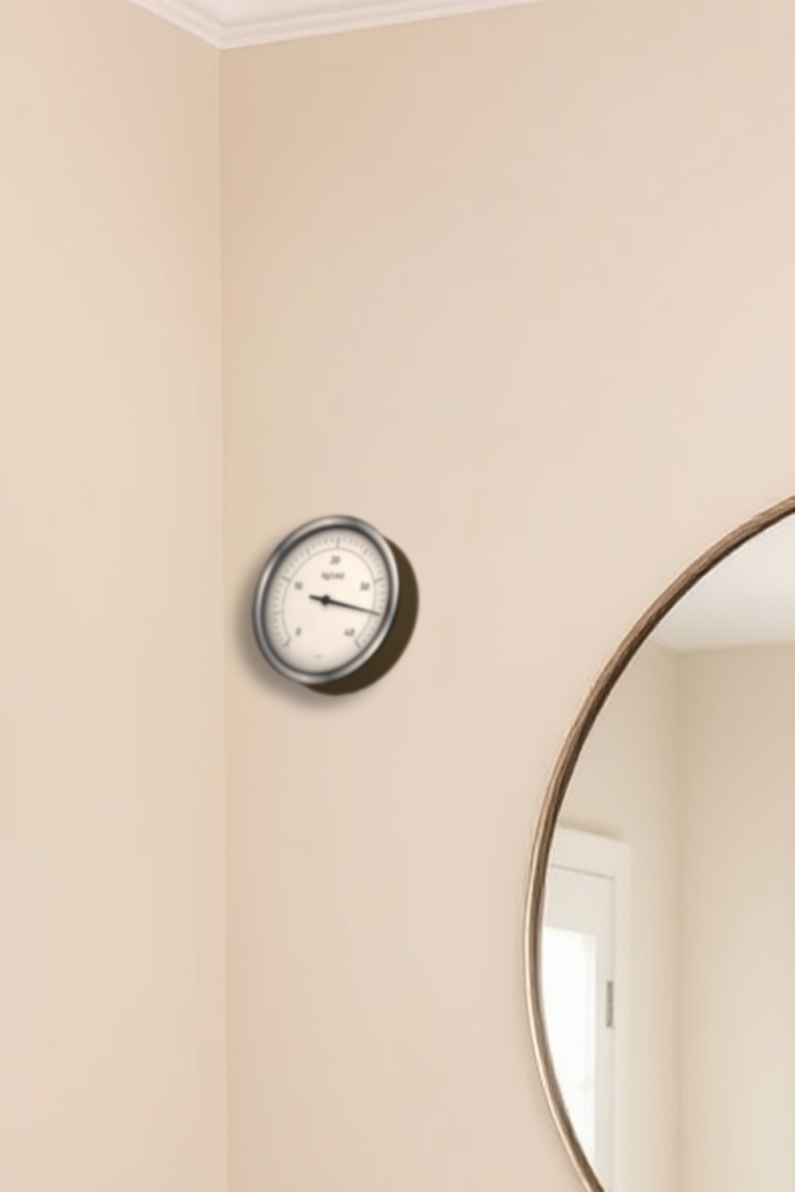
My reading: kg/cm² 35
